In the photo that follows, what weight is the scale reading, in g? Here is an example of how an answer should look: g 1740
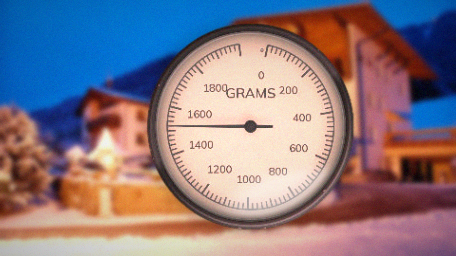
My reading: g 1520
